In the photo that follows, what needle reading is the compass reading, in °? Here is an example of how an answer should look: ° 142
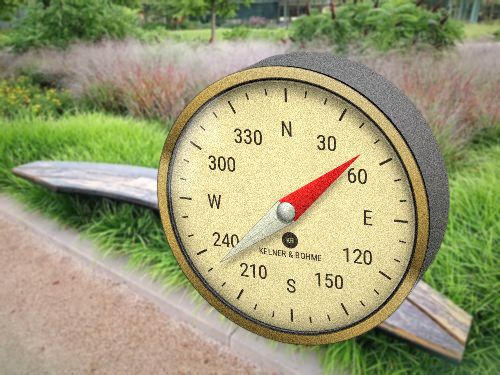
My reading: ° 50
